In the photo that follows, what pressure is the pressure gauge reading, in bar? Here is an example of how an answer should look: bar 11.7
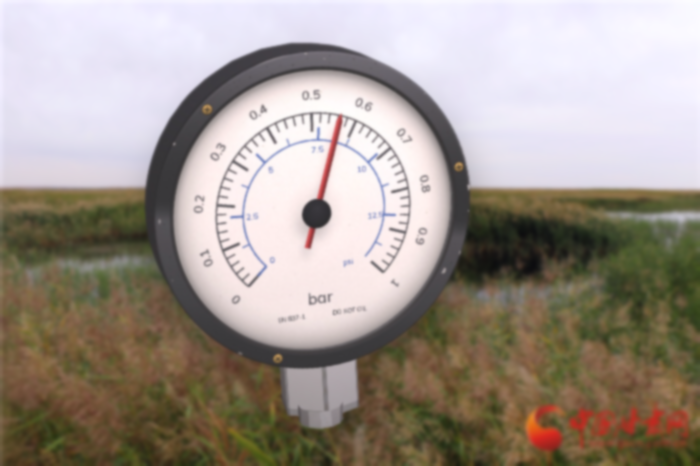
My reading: bar 0.56
